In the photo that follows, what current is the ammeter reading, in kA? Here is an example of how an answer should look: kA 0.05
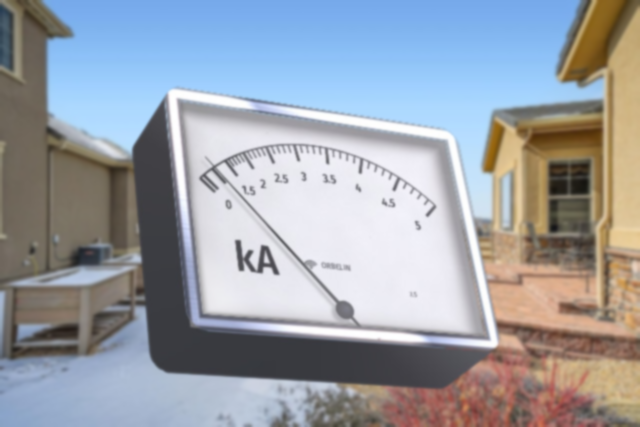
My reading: kA 1
